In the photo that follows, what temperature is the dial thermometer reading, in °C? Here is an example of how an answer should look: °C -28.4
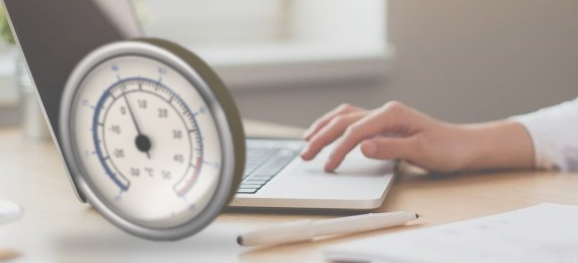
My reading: °C 5
